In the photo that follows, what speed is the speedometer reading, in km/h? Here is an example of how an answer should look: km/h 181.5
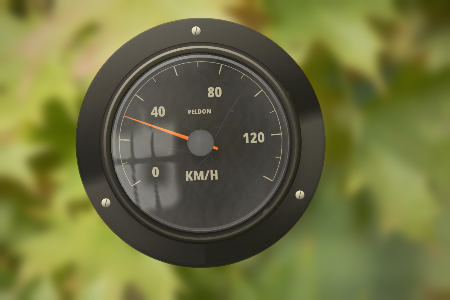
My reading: km/h 30
